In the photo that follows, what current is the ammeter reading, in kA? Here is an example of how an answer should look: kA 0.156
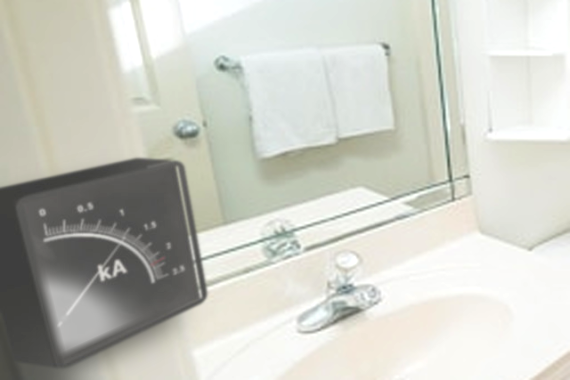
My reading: kA 1.25
